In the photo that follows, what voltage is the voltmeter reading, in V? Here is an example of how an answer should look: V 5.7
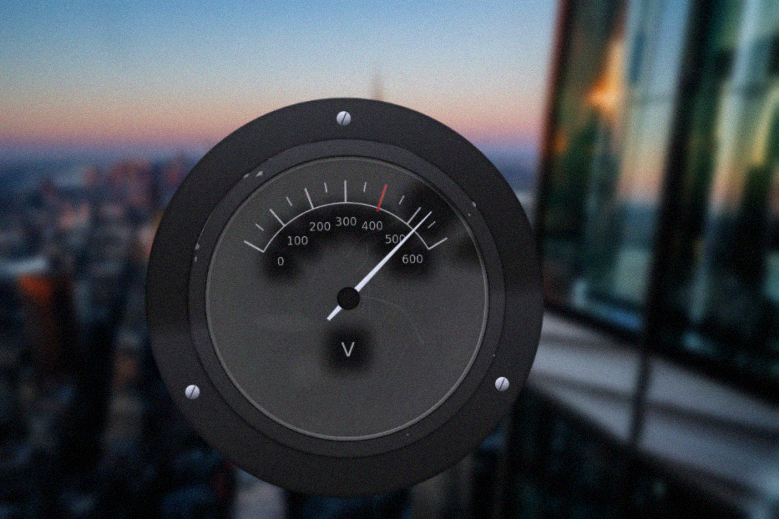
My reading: V 525
